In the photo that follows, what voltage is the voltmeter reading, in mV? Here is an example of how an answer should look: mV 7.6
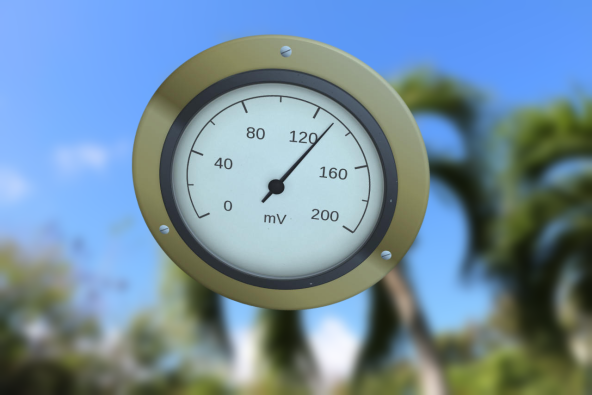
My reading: mV 130
